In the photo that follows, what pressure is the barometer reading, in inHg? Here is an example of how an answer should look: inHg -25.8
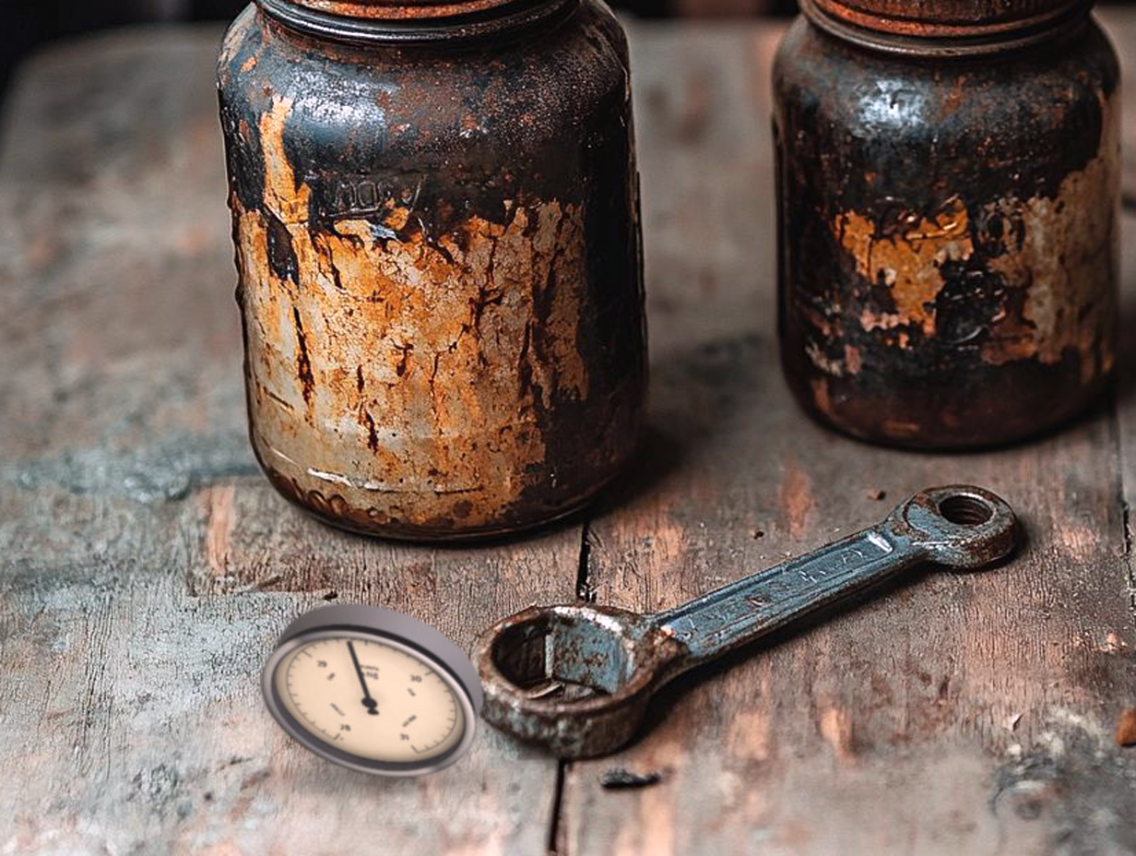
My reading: inHg 29.4
